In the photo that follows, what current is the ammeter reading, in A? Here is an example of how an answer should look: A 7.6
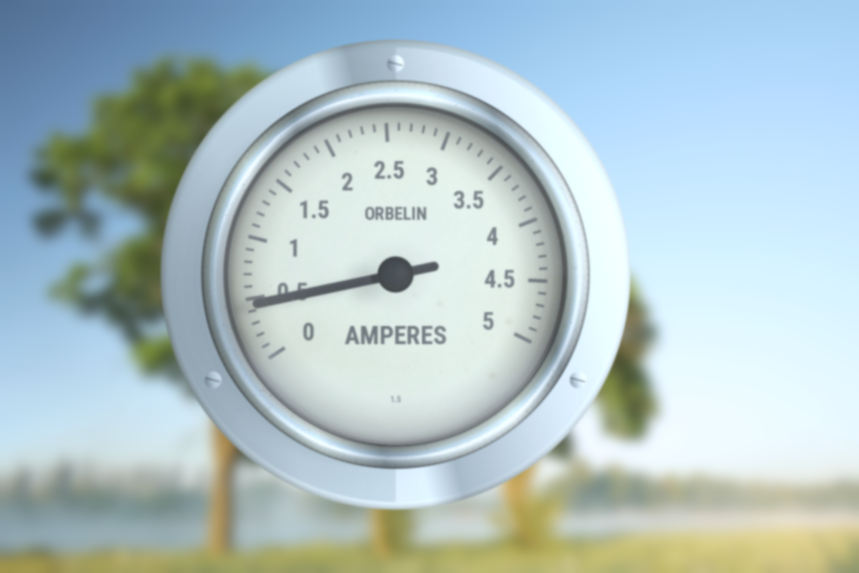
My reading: A 0.45
